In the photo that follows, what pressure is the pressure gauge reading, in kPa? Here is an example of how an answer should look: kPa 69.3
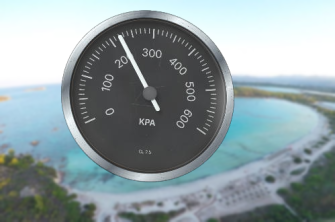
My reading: kPa 220
